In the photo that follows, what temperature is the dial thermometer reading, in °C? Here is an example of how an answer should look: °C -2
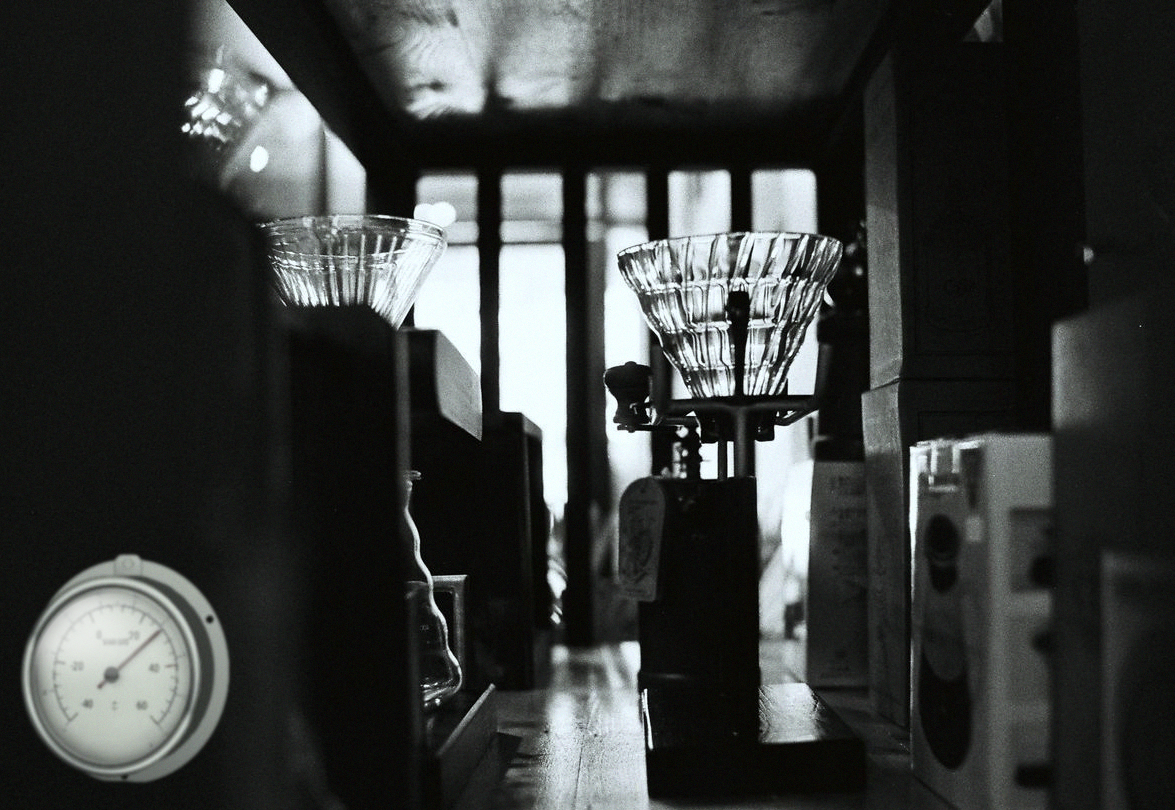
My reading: °C 28
